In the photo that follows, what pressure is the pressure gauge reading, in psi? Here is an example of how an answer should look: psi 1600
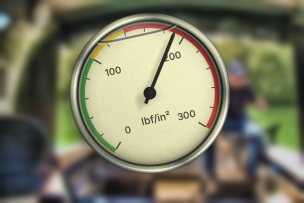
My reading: psi 190
